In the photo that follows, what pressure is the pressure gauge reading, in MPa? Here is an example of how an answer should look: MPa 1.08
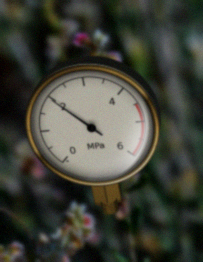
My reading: MPa 2
